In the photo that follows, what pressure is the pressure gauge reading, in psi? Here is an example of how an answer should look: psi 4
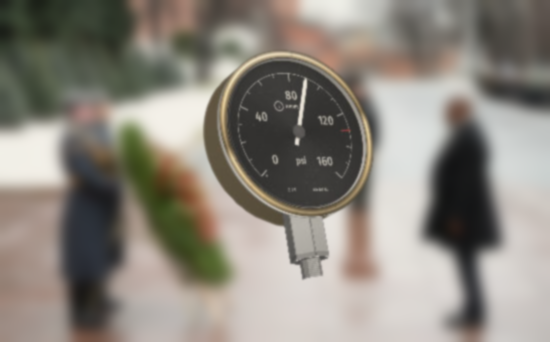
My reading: psi 90
